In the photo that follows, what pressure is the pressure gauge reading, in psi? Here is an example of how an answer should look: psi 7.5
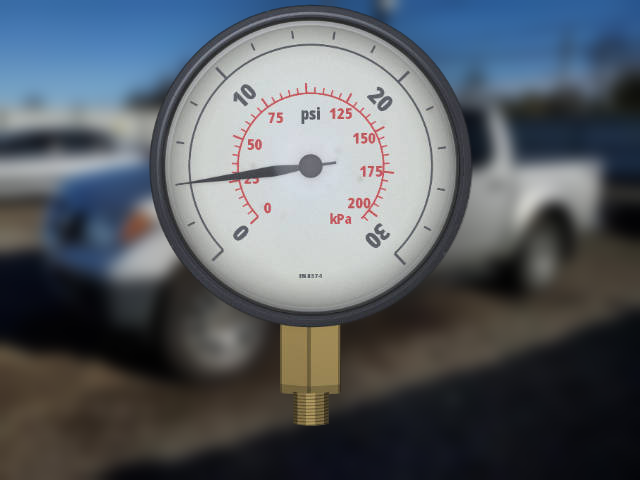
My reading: psi 4
